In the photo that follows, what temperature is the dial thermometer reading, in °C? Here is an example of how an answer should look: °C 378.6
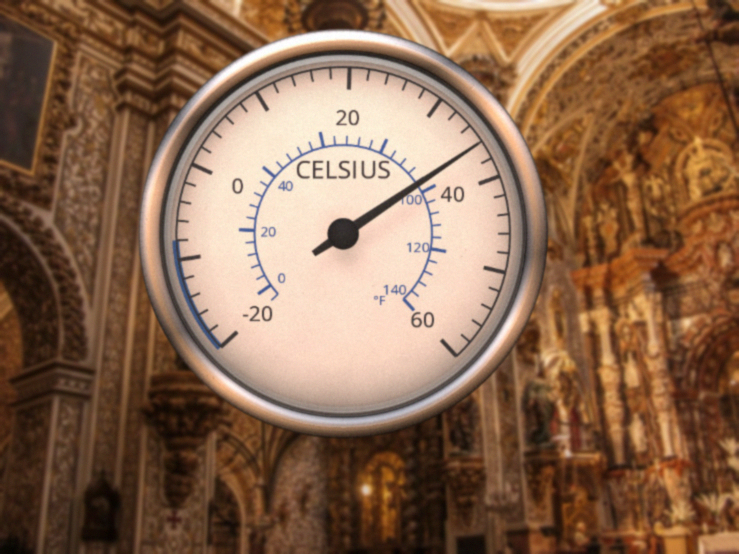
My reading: °C 36
